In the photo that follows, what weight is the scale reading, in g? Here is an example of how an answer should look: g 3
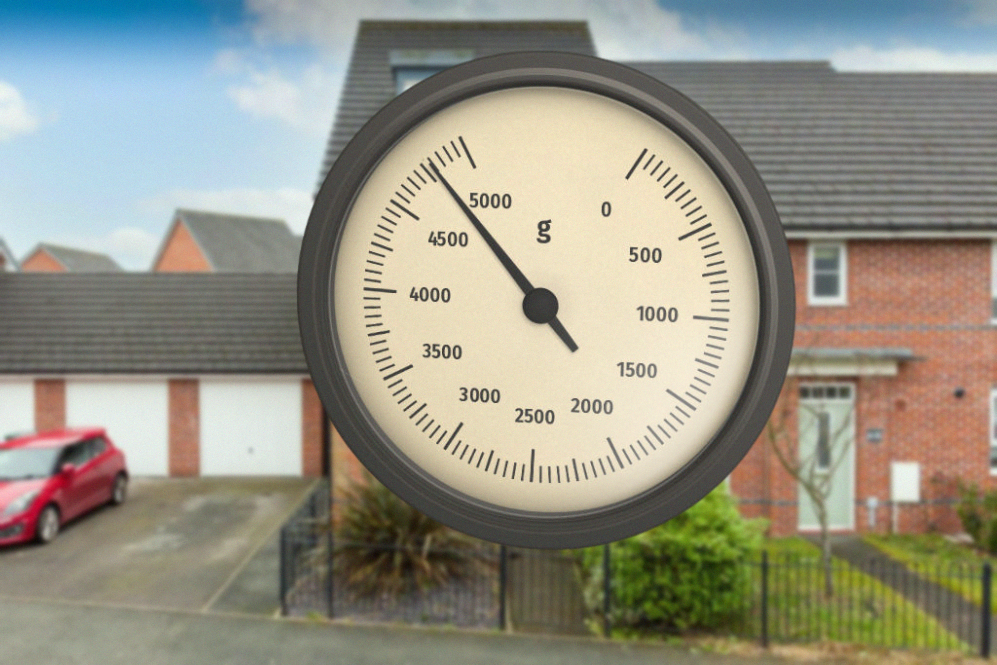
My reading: g 4800
